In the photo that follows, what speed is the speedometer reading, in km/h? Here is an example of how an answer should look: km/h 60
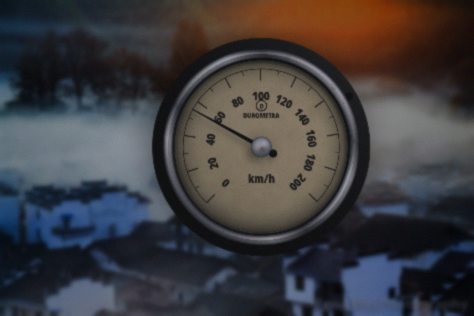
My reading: km/h 55
